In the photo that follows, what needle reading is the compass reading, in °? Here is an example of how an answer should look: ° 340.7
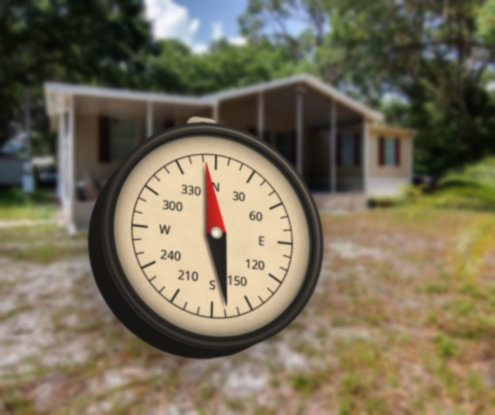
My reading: ° 350
